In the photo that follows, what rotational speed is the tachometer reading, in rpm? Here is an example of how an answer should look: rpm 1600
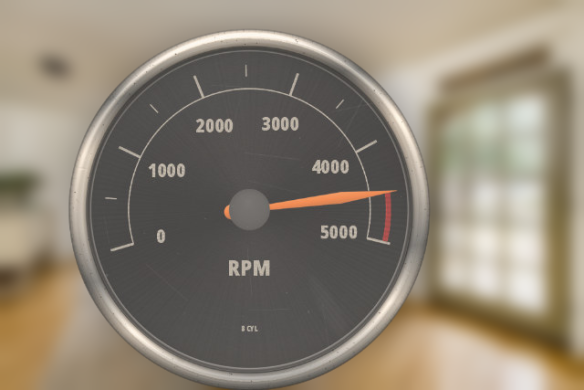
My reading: rpm 4500
